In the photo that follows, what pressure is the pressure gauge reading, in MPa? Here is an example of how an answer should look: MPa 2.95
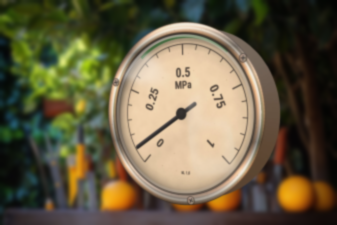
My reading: MPa 0.05
